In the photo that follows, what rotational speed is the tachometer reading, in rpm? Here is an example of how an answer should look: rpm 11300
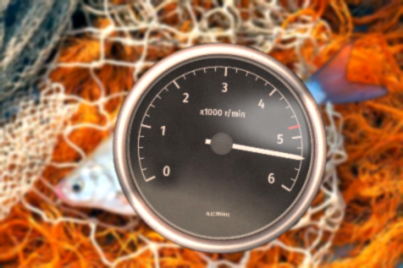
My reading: rpm 5400
